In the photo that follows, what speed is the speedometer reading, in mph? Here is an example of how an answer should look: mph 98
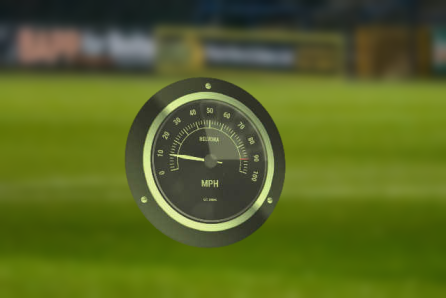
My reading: mph 10
